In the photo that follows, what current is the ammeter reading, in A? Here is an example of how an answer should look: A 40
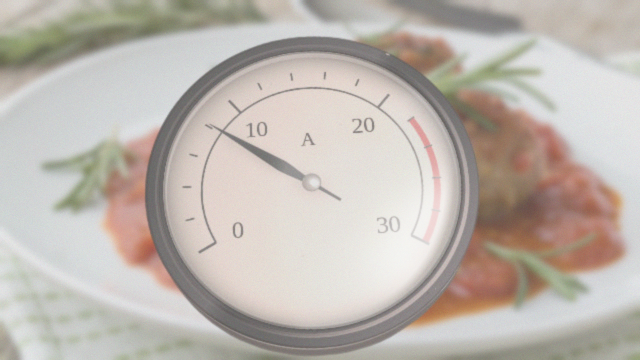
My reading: A 8
